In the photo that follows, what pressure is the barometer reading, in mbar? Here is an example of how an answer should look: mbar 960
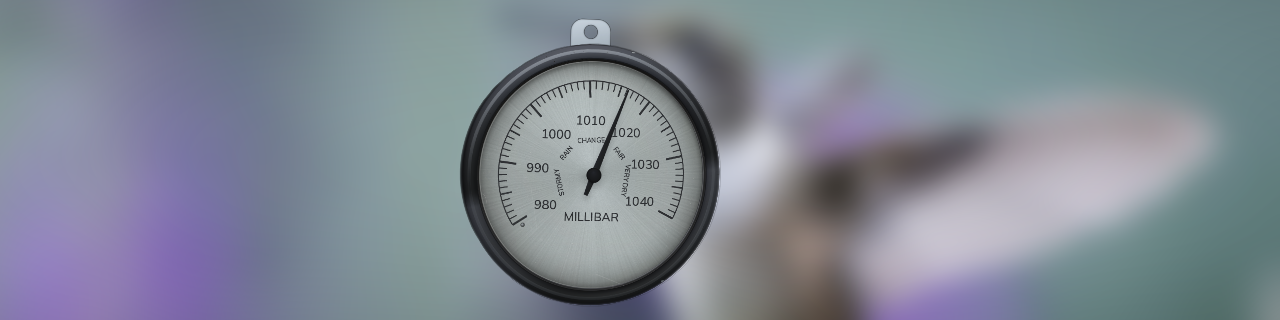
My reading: mbar 1016
